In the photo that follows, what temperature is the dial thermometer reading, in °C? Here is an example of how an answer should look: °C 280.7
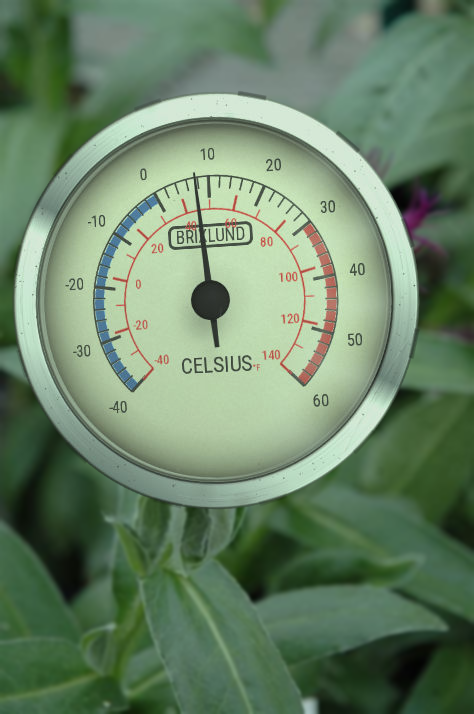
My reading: °C 8
